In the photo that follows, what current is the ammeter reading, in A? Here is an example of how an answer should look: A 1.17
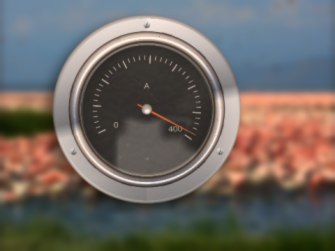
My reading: A 390
